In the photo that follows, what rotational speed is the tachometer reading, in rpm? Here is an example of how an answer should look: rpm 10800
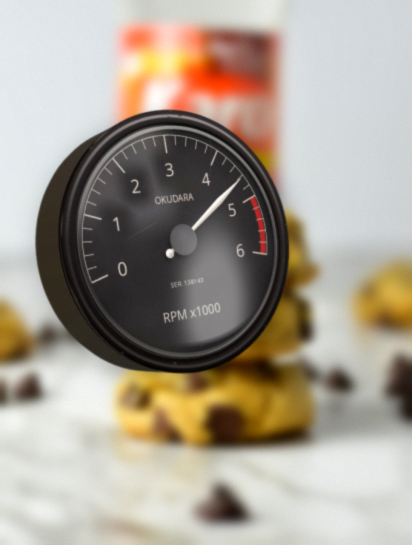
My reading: rpm 4600
